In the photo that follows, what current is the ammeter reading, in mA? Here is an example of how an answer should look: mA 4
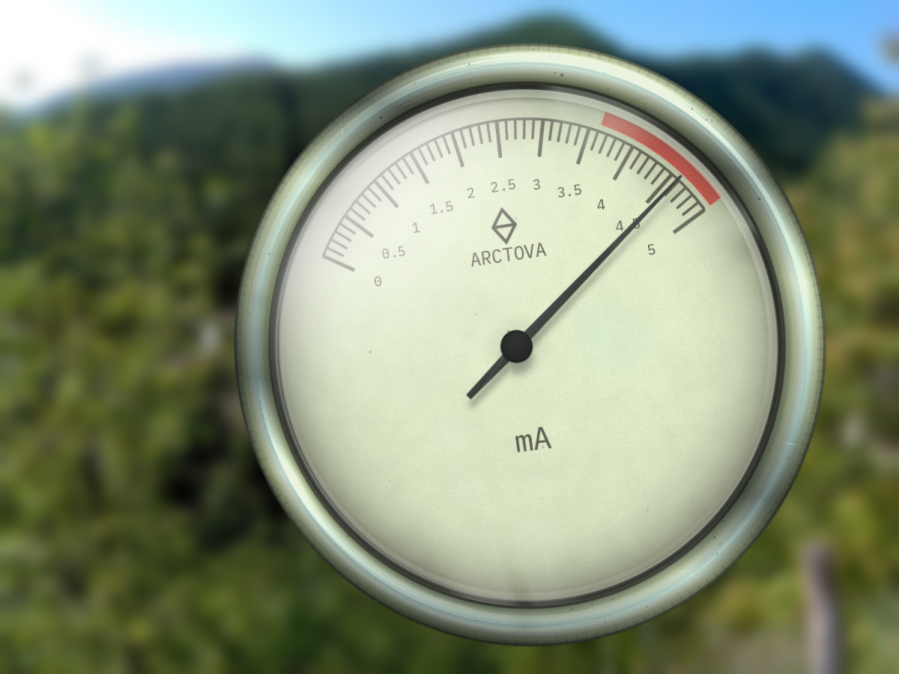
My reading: mA 4.6
